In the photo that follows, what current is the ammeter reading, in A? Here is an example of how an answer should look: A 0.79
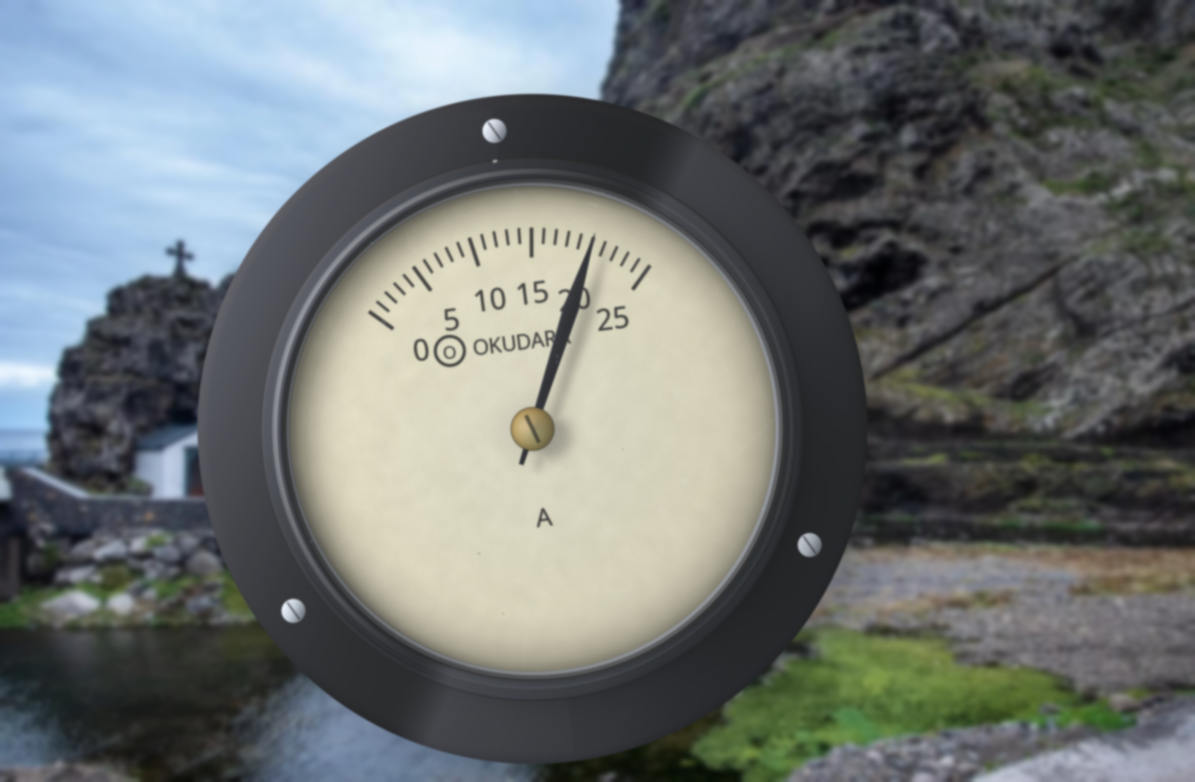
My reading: A 20
